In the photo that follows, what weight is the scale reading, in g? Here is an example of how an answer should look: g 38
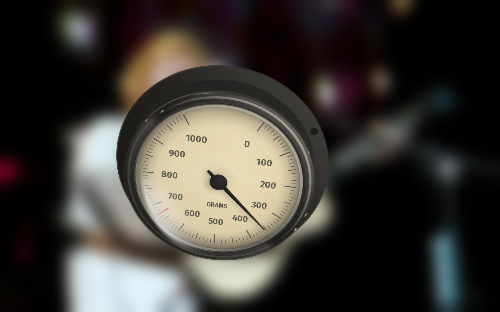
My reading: g 350
